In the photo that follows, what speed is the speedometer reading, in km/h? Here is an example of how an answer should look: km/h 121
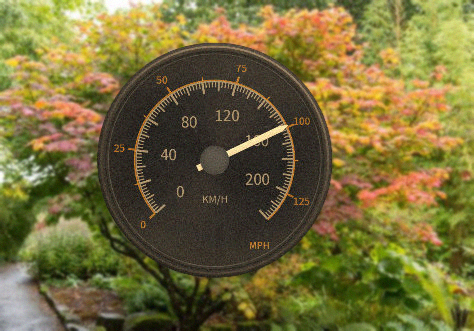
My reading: km/h 160
